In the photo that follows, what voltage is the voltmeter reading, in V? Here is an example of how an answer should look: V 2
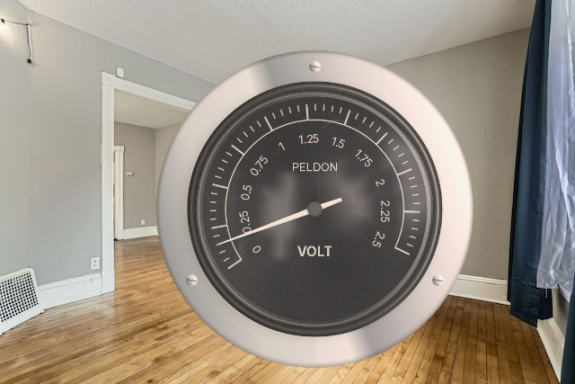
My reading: V 0.15
